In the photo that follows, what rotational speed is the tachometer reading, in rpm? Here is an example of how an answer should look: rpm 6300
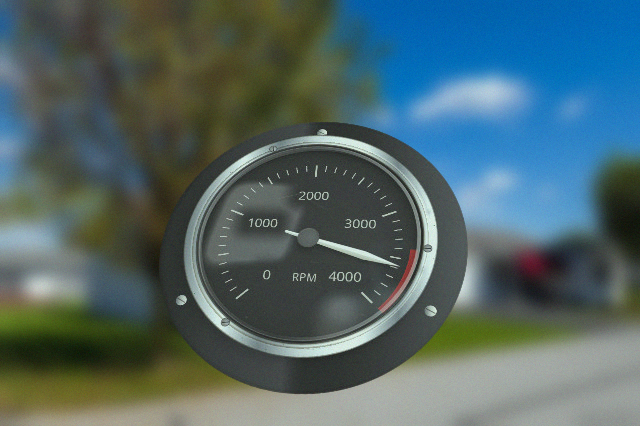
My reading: rpm 3600
